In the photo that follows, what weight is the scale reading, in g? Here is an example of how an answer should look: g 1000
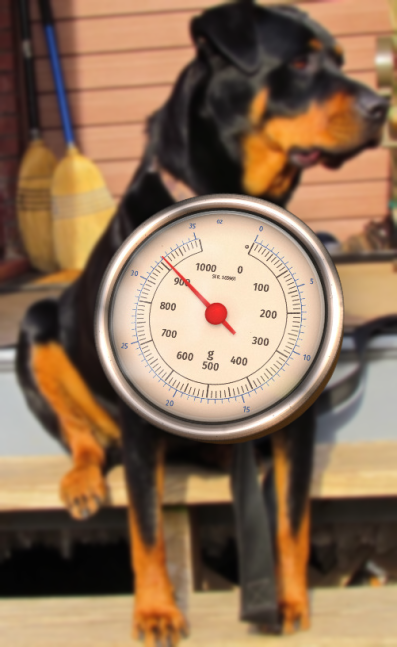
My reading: g 910
